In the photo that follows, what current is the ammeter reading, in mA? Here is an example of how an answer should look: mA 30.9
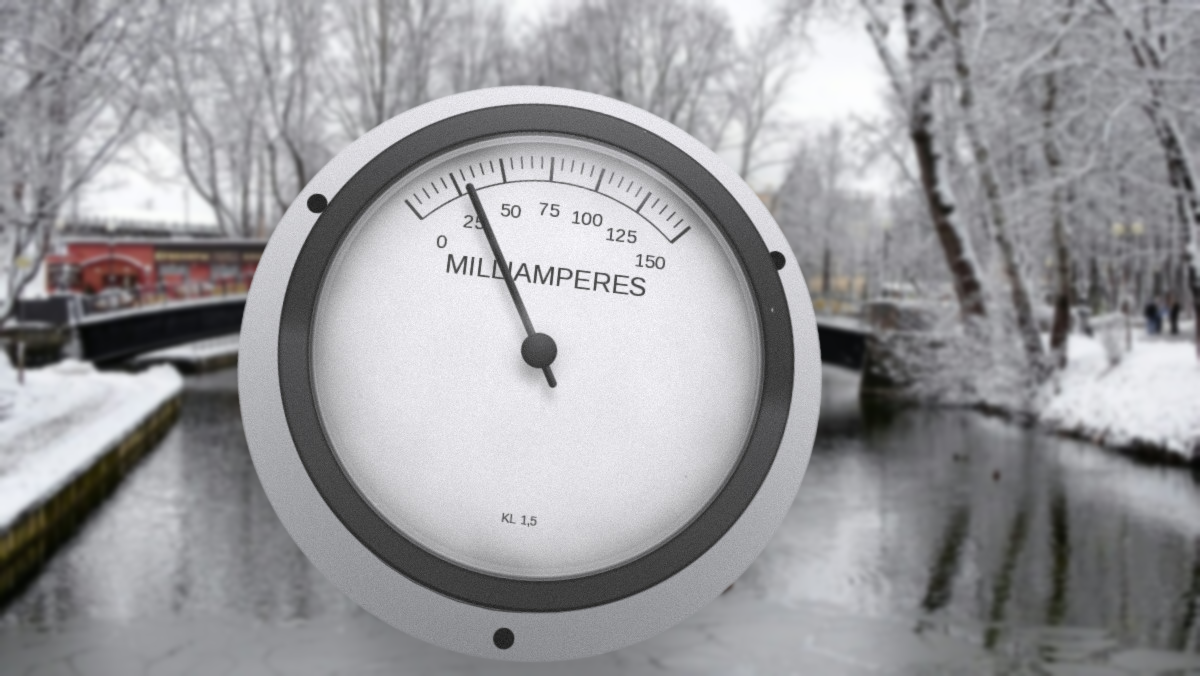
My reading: mA 30
